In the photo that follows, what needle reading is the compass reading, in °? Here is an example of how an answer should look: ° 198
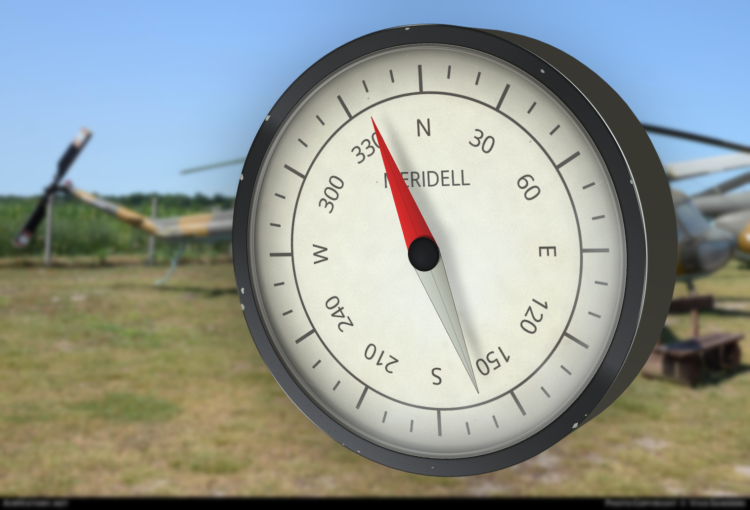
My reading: ° 340
